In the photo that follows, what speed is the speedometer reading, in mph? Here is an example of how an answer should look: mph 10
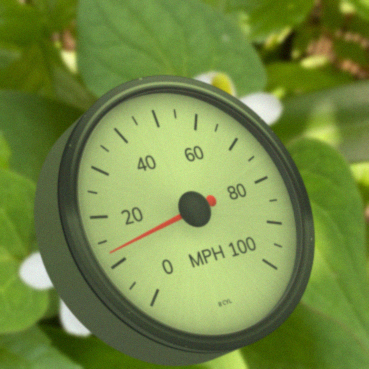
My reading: mph 12.5
